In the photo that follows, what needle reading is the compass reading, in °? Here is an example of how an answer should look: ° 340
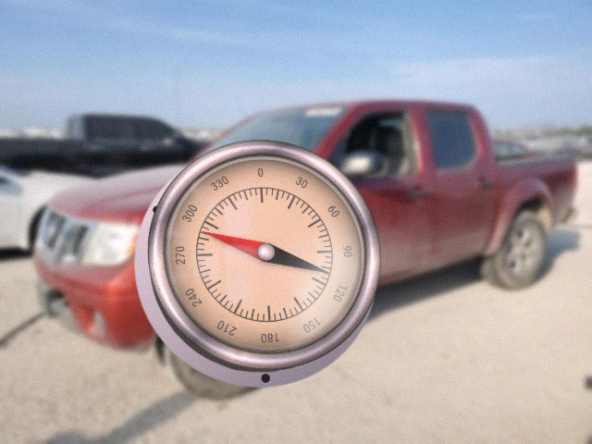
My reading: ° 290
